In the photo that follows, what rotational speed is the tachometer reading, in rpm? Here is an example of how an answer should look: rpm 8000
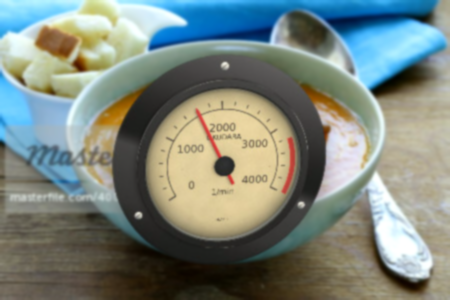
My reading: rpm 1600
